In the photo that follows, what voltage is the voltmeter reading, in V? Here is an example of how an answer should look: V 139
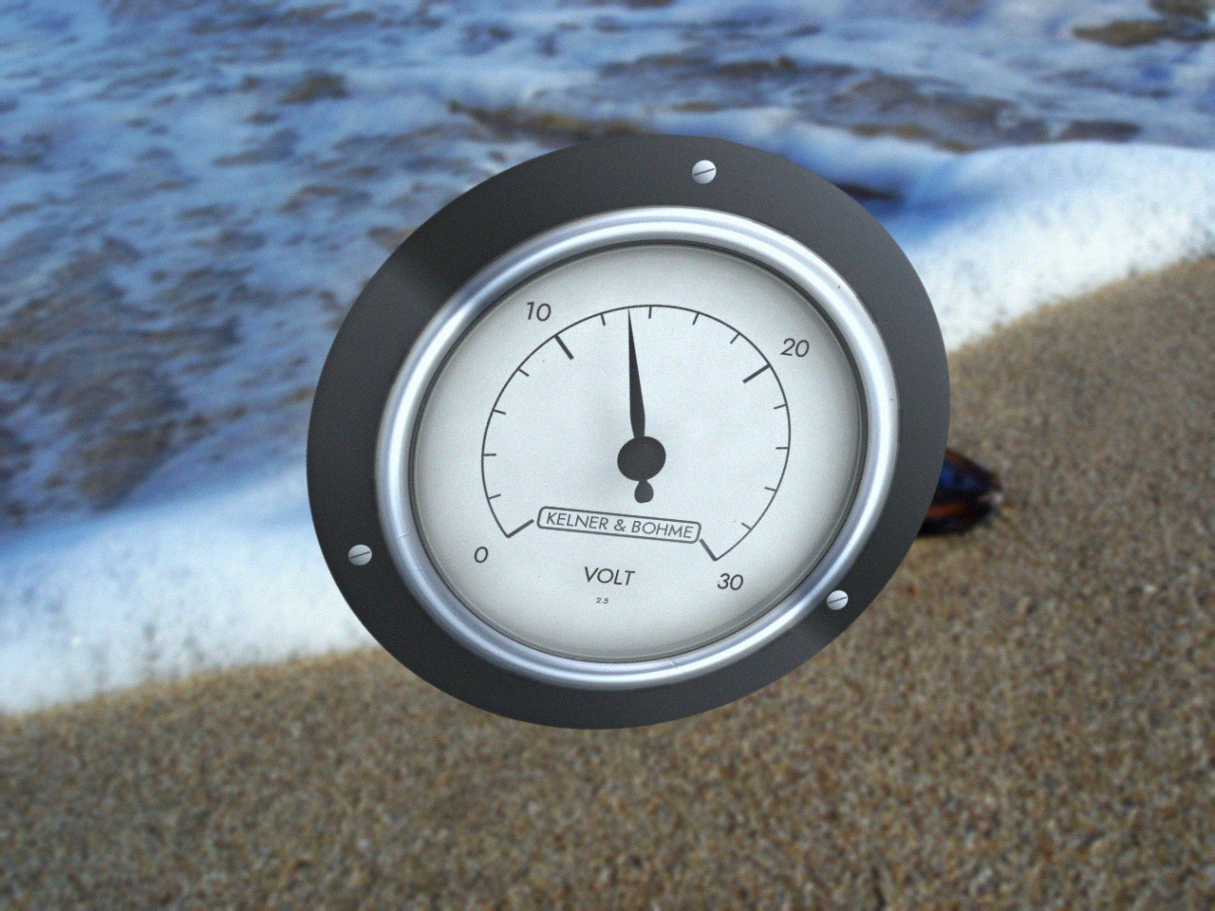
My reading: V 13
